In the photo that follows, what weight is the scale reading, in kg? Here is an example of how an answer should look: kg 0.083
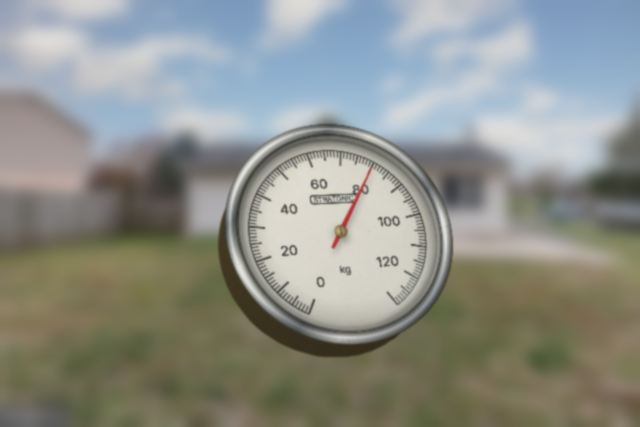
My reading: kg 80
